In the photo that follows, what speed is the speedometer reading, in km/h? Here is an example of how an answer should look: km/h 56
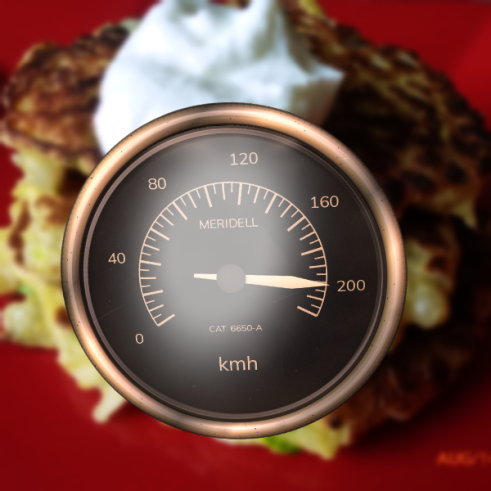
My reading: km/h 200
